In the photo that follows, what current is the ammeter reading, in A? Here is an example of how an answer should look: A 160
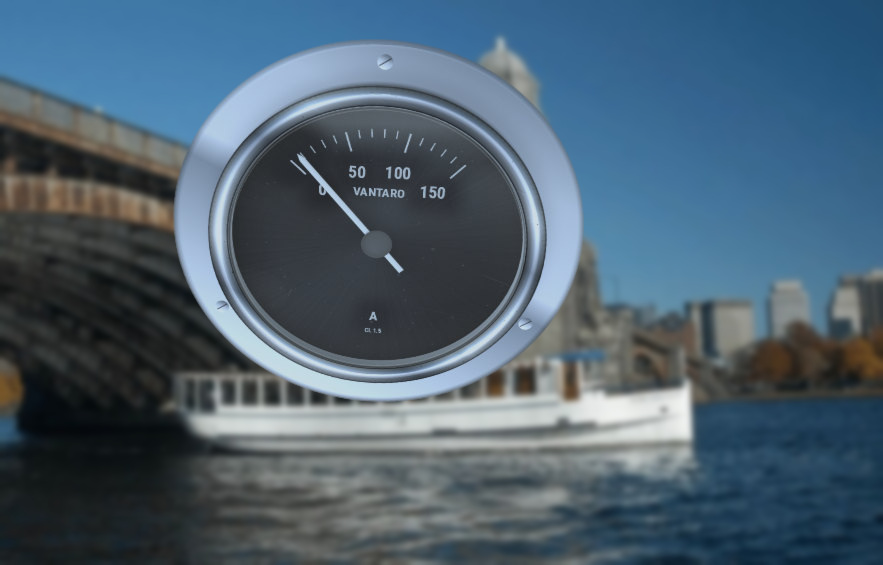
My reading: A 10
